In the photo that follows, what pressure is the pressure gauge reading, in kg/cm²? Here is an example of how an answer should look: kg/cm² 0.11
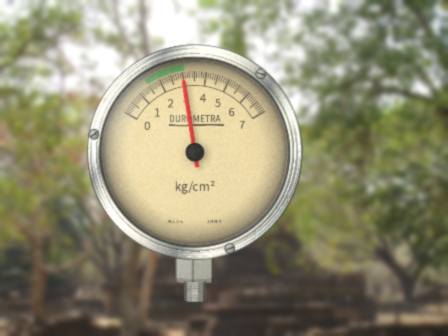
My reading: kg/cm² 3
